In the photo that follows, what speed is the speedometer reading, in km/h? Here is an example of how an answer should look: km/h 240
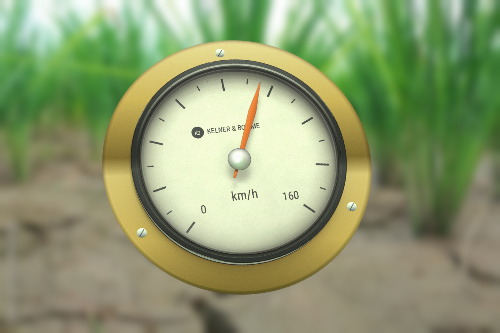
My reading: km/h 95
